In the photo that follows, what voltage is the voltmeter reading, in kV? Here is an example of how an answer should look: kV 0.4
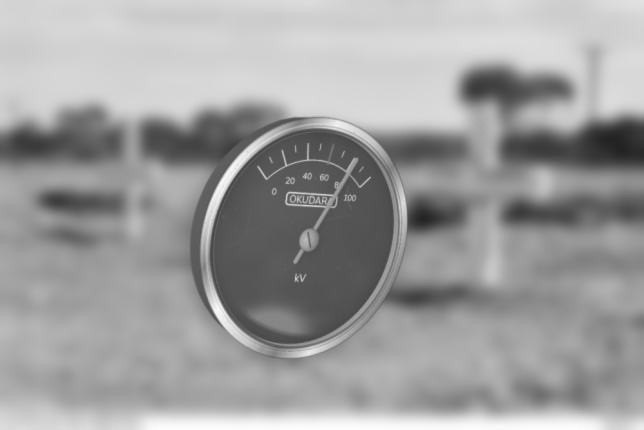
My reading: kV 80
